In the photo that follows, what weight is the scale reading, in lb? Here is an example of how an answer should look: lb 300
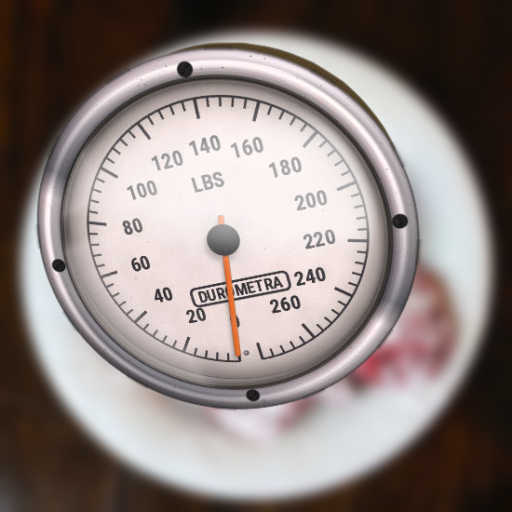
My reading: lb 0
